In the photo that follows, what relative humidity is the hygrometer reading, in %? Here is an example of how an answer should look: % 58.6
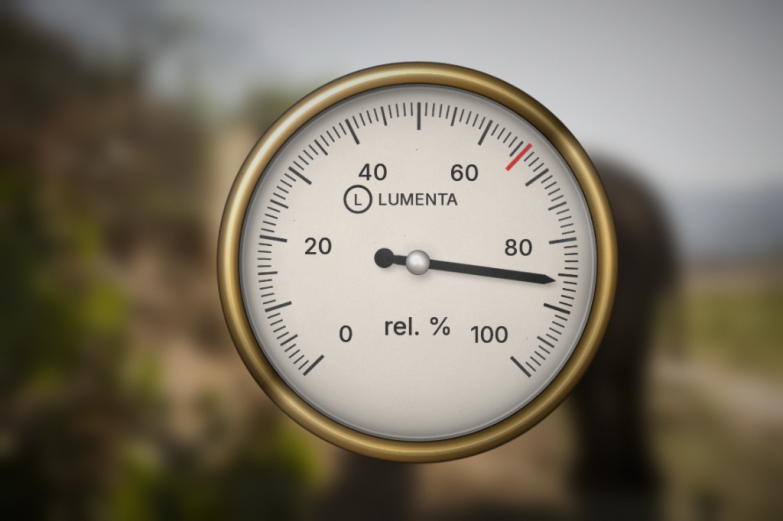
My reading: % 86
